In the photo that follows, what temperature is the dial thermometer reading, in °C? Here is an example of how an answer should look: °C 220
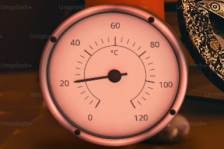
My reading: °C 20
